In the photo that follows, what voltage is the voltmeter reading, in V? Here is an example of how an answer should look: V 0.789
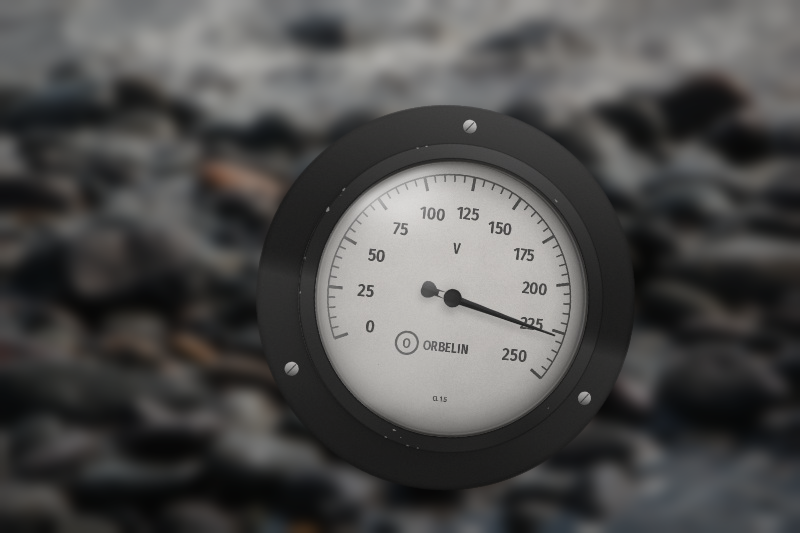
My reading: V 227.5
